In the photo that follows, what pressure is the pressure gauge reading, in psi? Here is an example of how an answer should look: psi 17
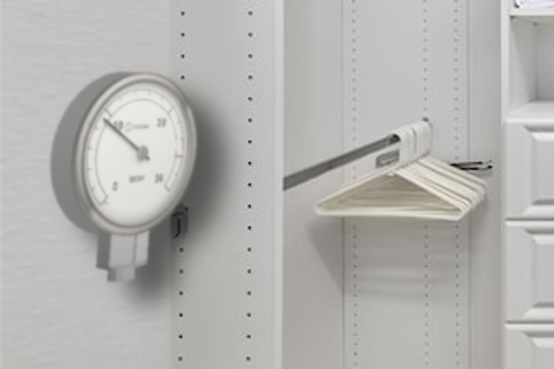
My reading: psi 9
